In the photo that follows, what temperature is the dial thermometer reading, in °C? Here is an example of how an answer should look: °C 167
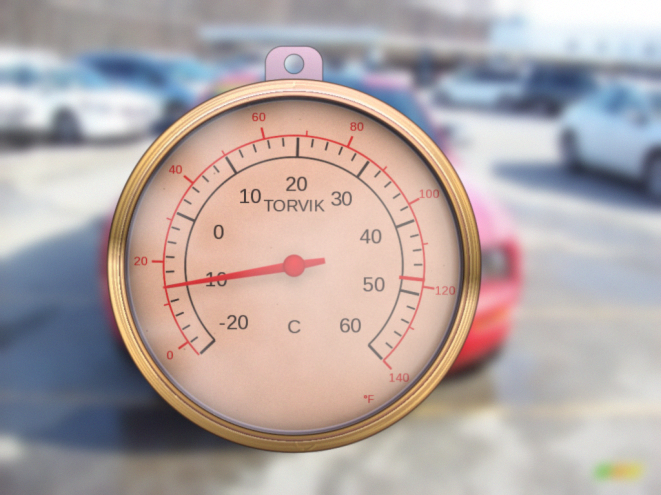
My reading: °C -10
